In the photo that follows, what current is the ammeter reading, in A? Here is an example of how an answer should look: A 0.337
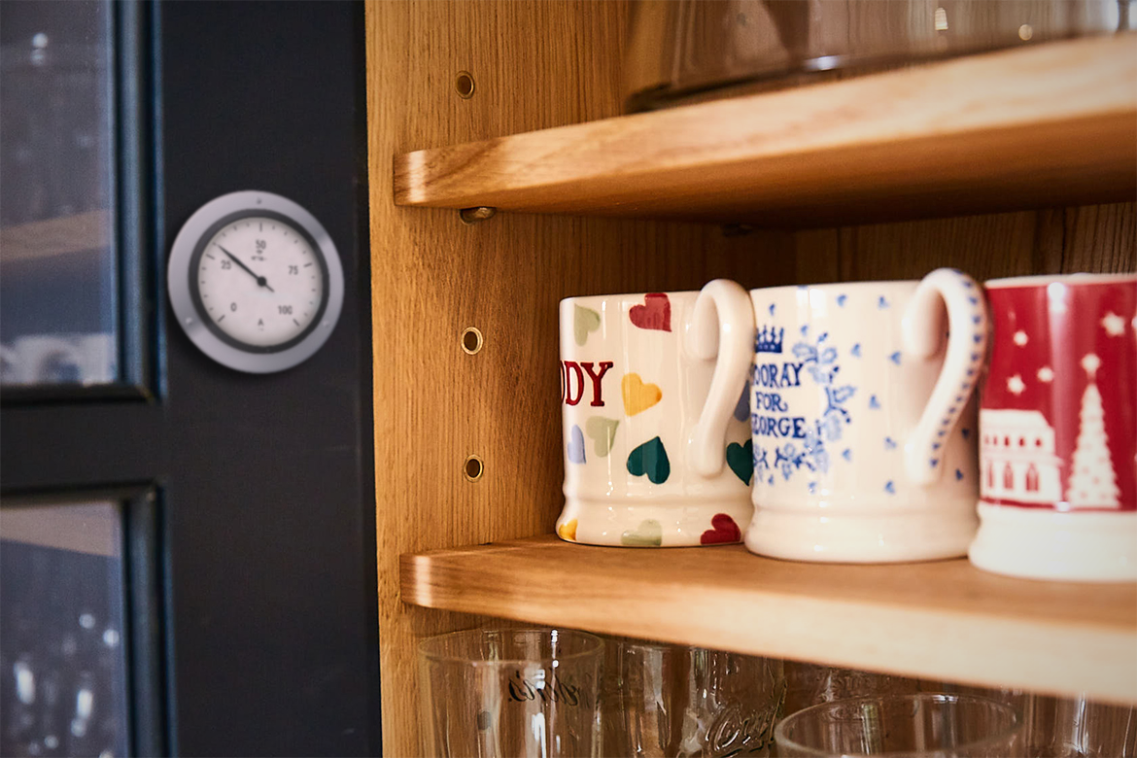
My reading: A 30
